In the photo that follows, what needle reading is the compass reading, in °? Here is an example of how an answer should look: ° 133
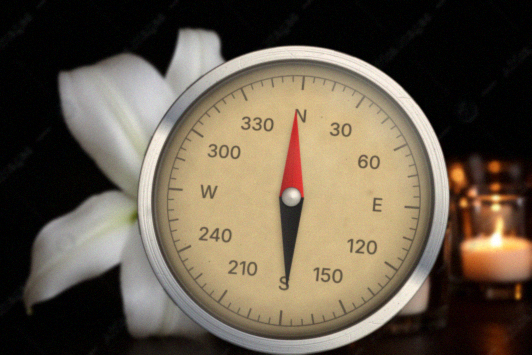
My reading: ° 357.5
